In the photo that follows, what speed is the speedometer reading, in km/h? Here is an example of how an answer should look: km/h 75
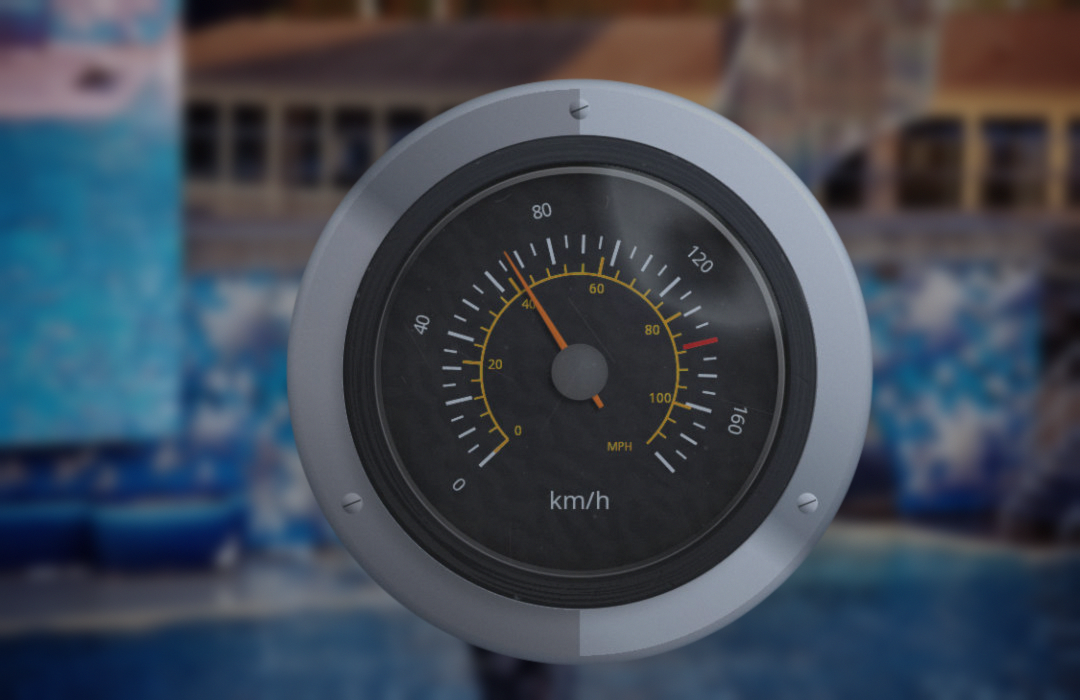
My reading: km/h 67.5
